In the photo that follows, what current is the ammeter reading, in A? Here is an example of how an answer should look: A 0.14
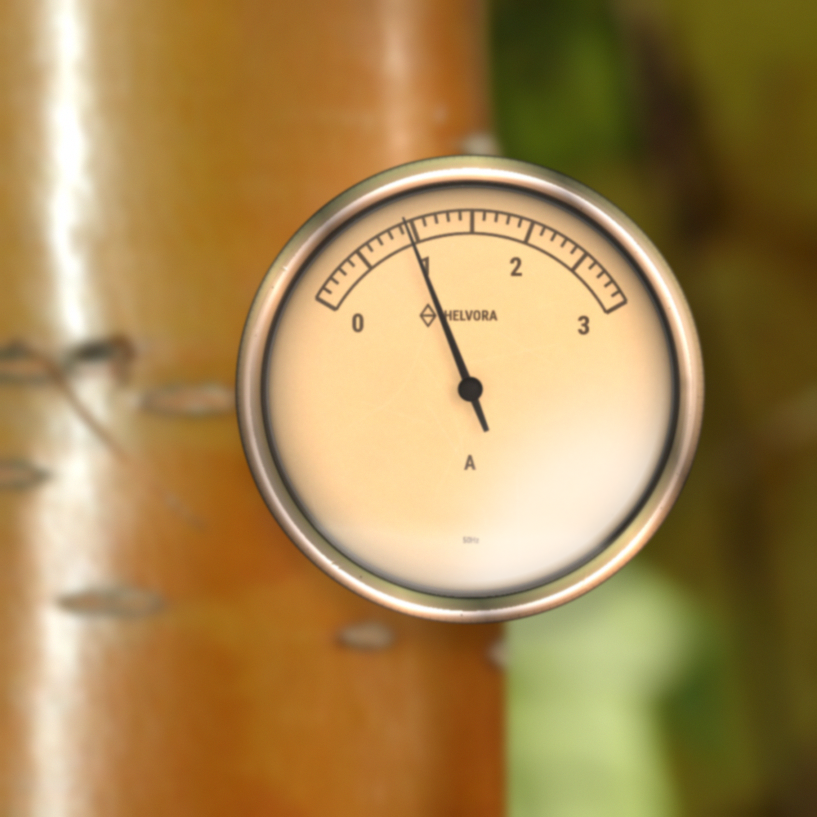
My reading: A 0.95
